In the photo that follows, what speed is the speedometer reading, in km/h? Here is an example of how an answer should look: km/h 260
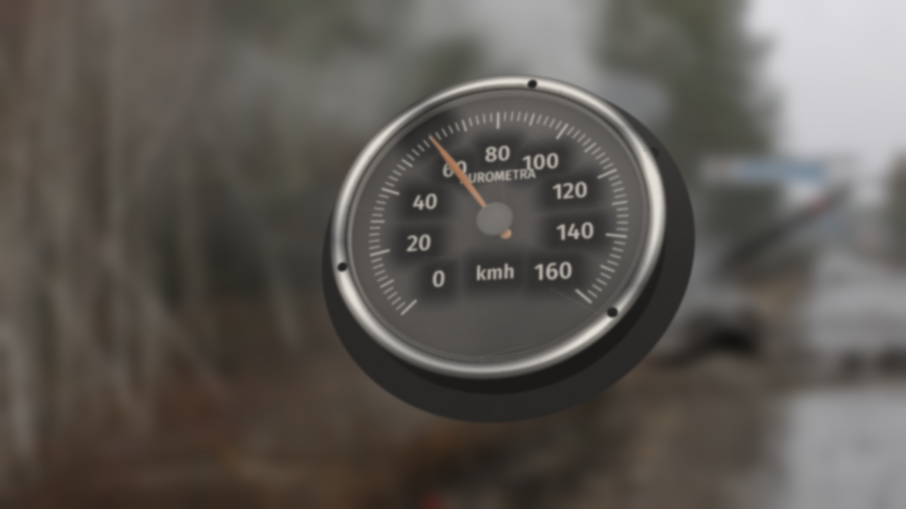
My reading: km/h 60
